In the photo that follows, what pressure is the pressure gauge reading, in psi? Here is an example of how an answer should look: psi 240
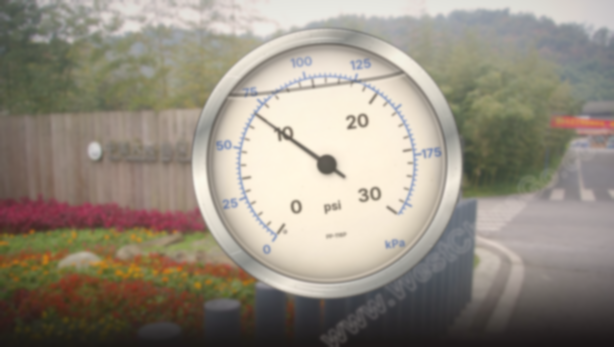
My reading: psi 10
